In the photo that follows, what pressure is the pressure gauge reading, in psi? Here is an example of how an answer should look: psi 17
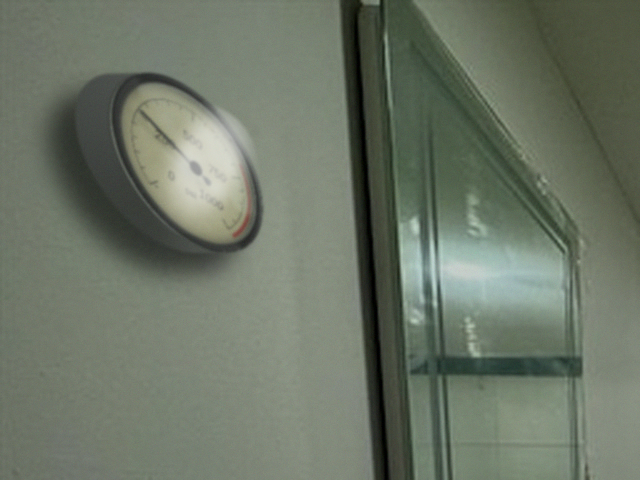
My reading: psi 250
